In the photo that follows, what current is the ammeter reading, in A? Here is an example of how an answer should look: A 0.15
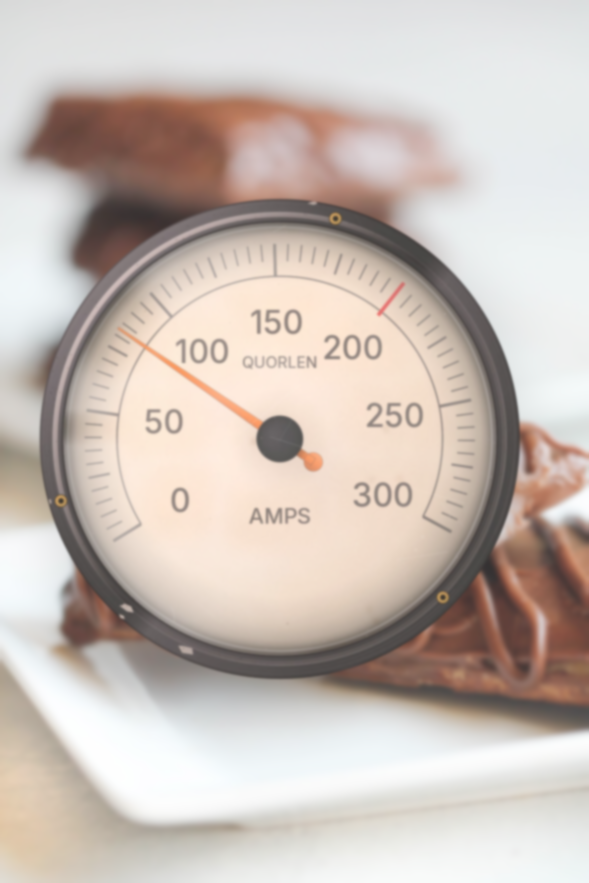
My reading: A 82.5
